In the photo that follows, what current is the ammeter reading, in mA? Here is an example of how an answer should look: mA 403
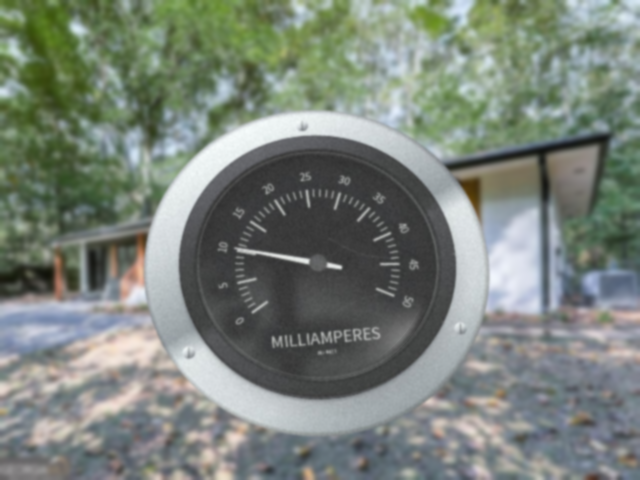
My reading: mA 10
